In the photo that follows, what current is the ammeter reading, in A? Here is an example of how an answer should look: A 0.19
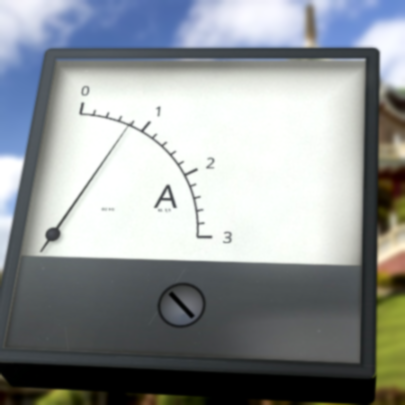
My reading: A 0.8
